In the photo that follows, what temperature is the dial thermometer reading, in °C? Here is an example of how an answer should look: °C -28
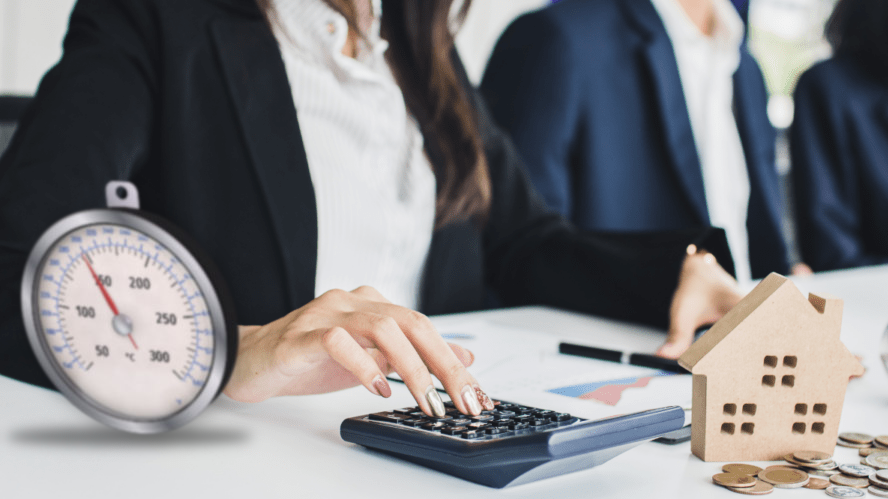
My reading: °C 150
